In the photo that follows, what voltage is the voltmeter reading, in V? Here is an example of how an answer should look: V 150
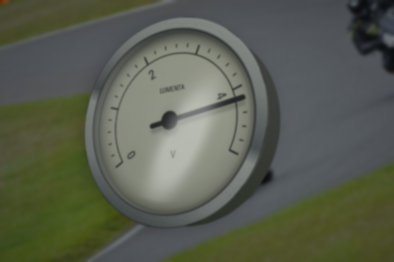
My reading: V 4.2
